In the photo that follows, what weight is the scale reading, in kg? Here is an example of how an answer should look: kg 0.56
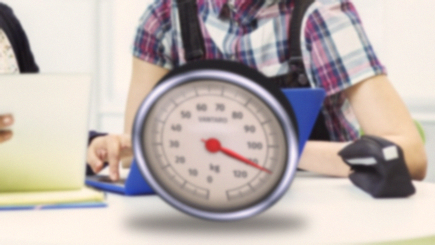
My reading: kg 110
